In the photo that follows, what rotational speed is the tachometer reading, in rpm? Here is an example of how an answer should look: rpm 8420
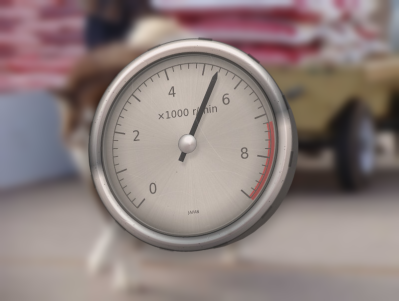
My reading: rpm 5400
